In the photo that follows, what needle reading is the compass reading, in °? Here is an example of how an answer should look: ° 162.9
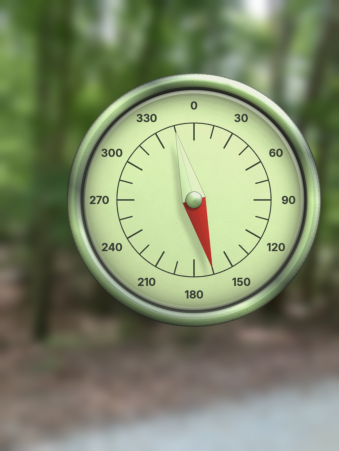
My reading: ° 165
